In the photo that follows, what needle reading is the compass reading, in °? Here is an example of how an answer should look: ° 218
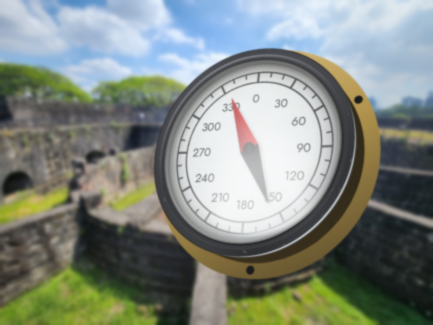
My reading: ° 335
